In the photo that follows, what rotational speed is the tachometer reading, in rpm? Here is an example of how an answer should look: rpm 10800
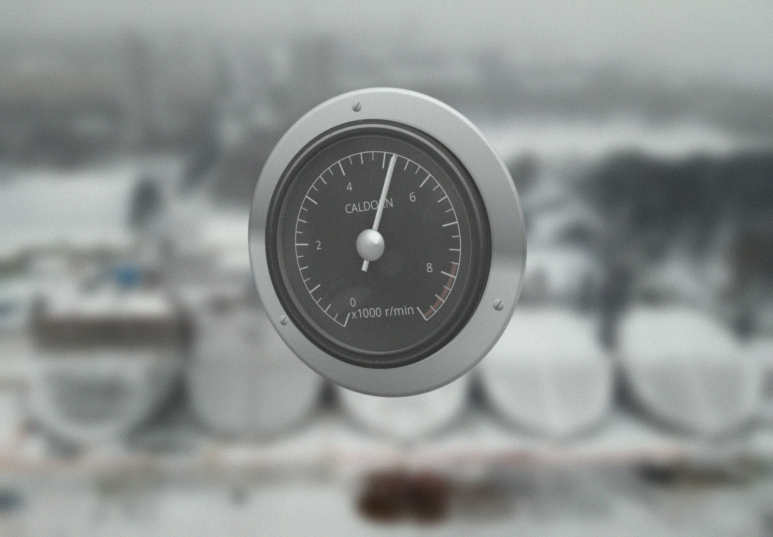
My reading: rpm 5250
